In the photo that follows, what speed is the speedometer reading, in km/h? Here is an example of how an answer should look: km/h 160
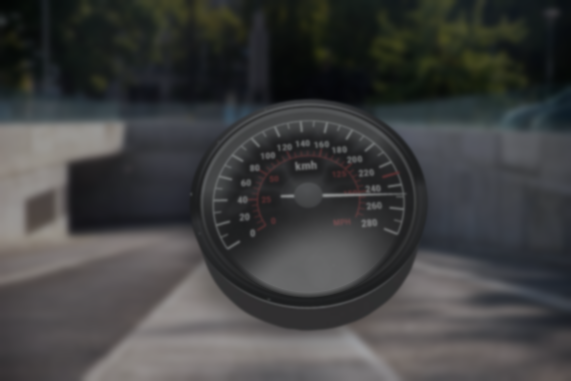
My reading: km/h 250
